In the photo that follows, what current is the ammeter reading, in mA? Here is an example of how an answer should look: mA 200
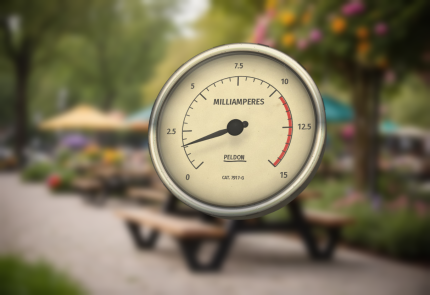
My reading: mA 1.5
